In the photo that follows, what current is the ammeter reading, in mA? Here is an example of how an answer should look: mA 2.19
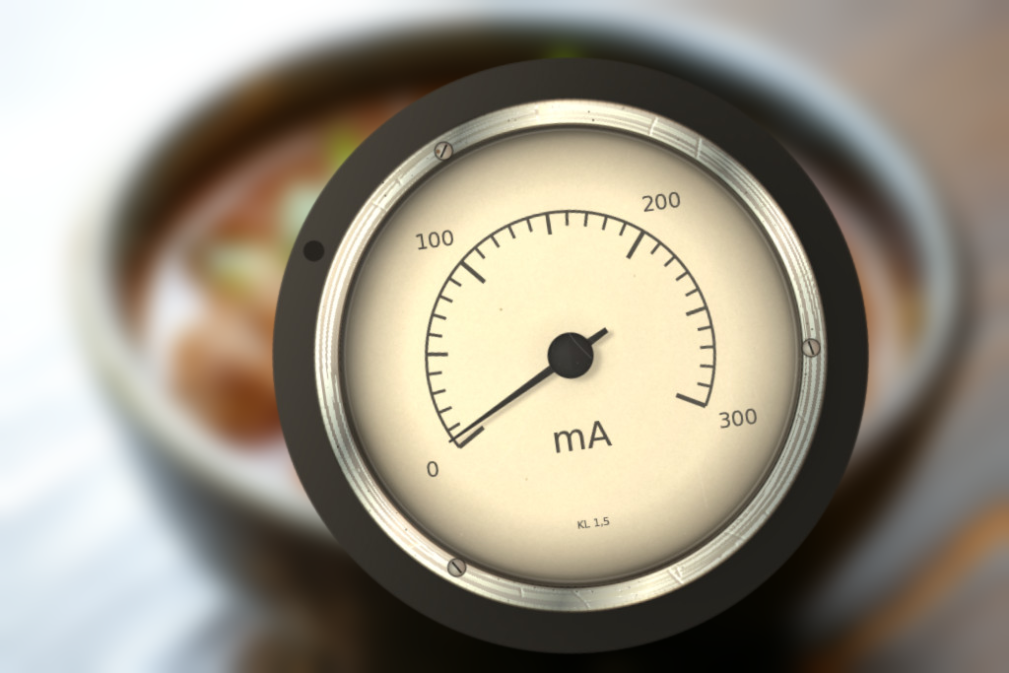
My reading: mA 5
